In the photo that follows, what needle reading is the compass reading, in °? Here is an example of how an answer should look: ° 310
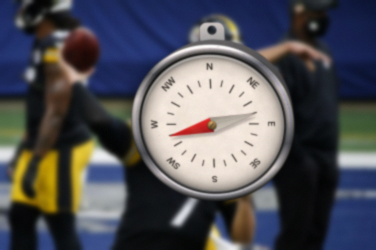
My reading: ° 255
